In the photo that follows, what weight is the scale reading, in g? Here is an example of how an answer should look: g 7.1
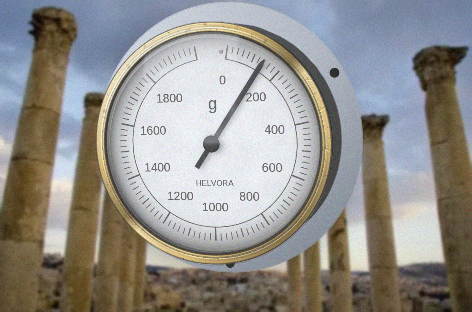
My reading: g 140
